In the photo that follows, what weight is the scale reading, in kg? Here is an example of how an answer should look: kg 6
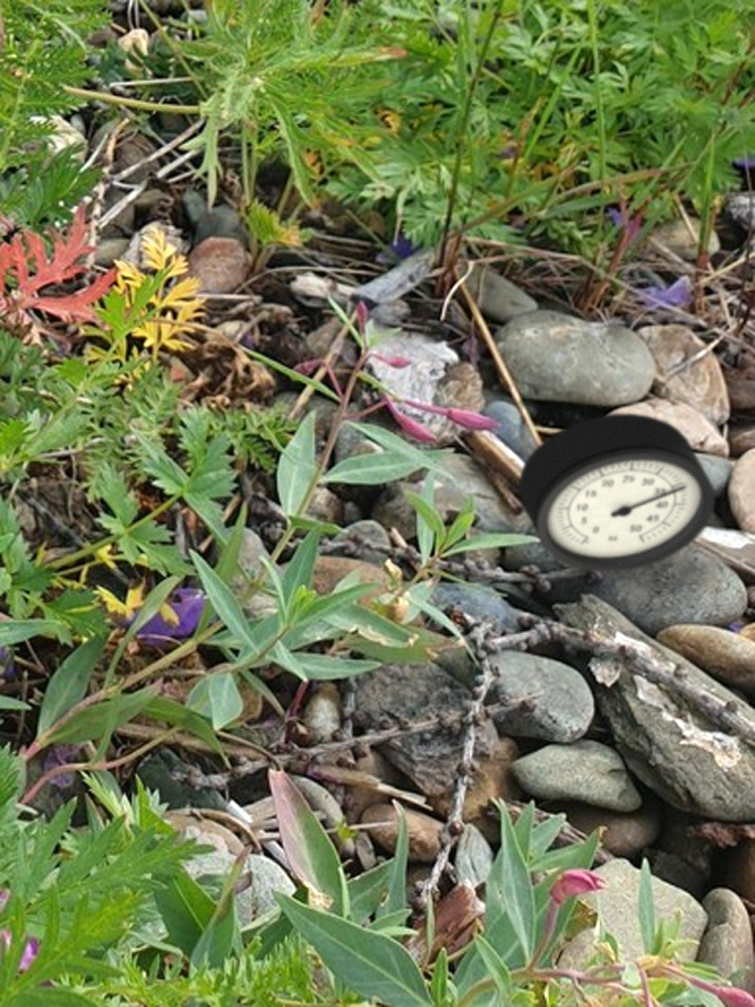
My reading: kg 35
